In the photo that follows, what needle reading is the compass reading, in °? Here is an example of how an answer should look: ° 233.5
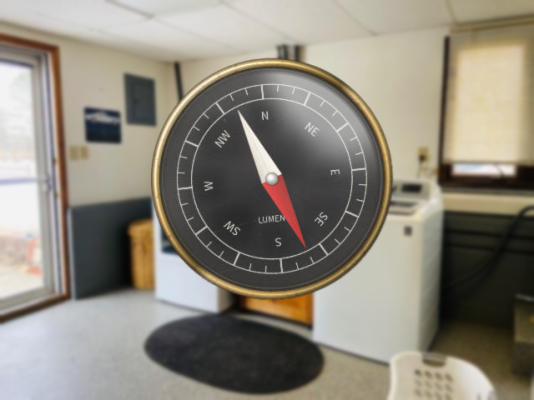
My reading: ° 160
